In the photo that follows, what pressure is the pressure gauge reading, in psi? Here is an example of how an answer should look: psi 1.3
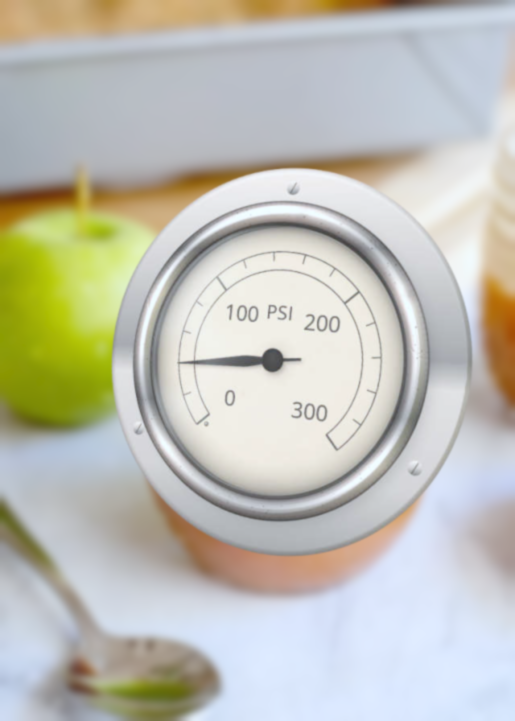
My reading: psi 40
